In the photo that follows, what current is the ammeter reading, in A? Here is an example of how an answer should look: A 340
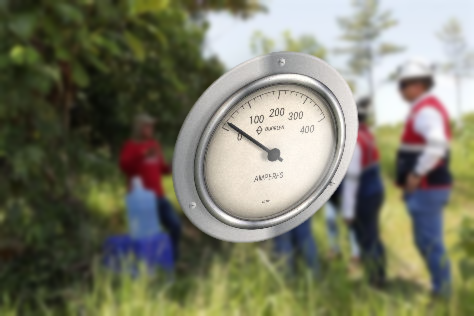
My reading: A 20
